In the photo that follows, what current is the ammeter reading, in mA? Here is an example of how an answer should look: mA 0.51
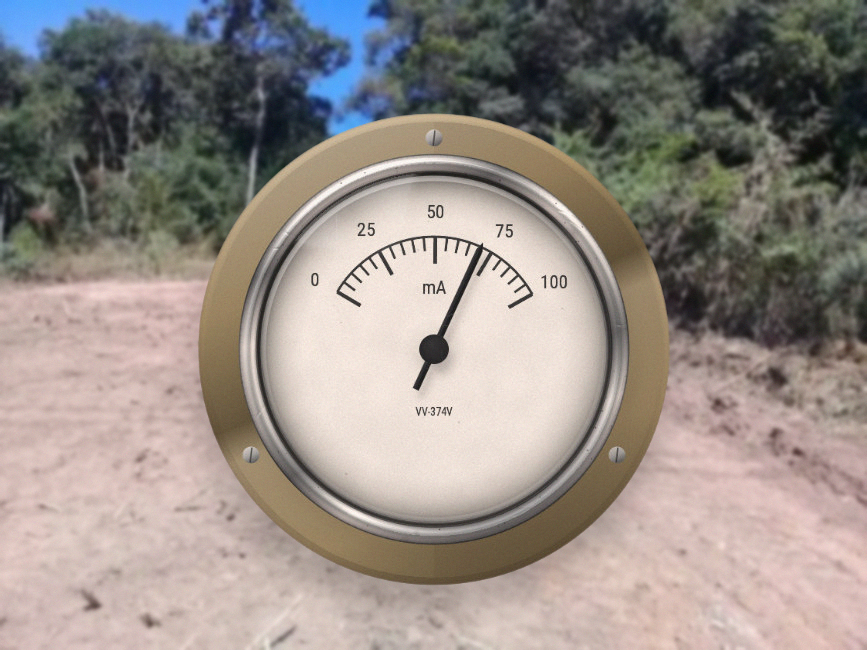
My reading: mA 70
